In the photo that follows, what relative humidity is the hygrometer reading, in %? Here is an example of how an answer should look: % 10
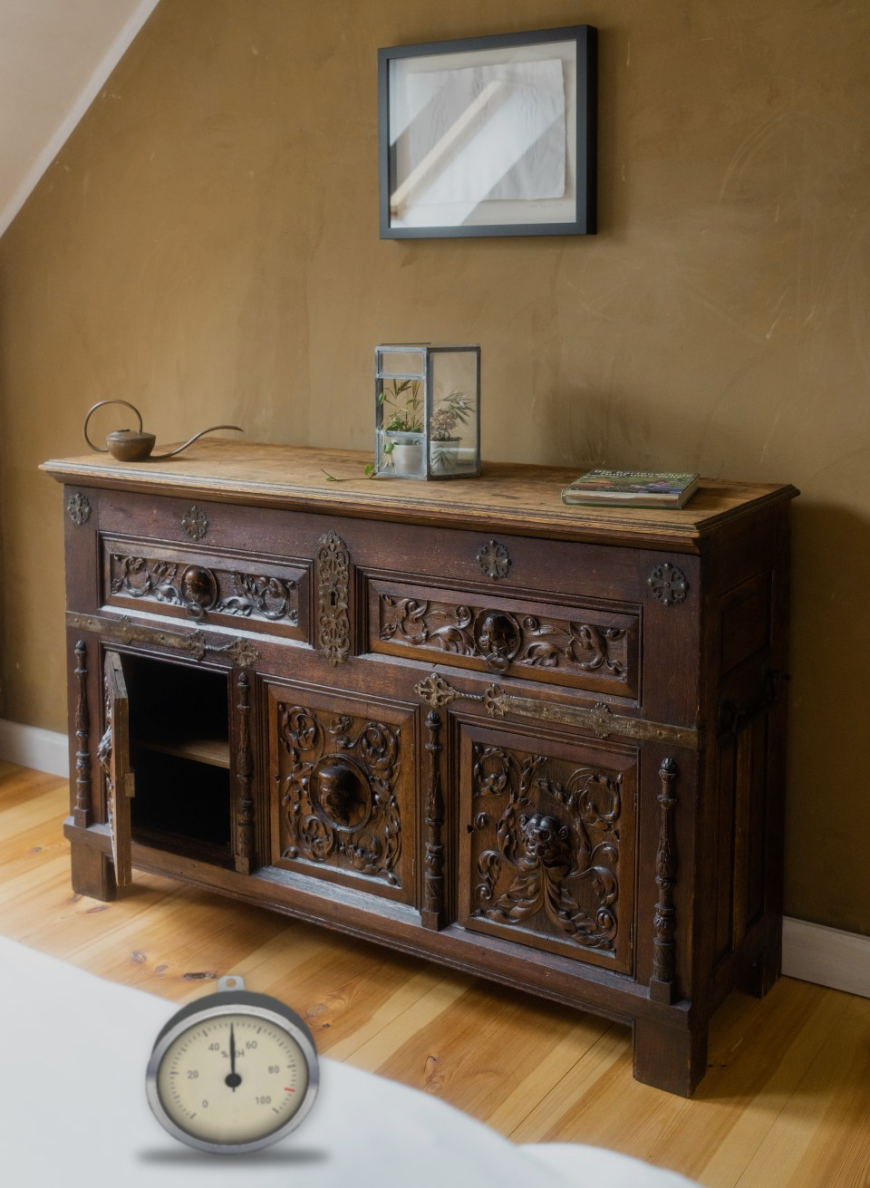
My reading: % 50
